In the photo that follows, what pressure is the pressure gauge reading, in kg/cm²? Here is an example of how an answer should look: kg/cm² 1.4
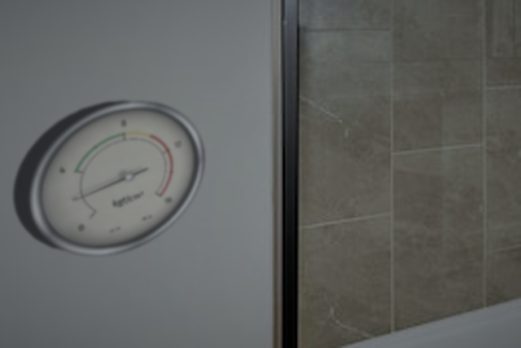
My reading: kg/cm² 2
